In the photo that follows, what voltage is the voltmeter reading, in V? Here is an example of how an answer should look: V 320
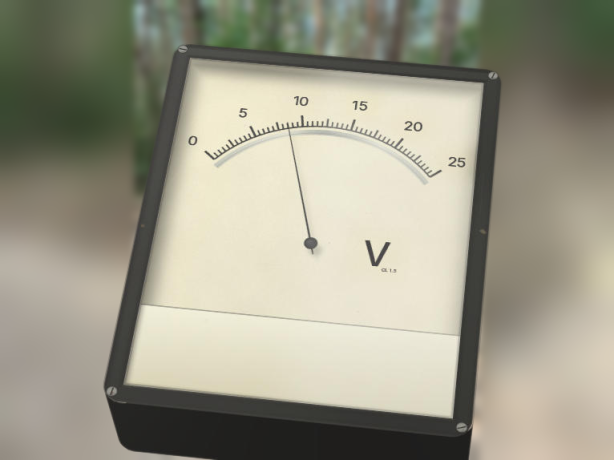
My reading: V 8.5
